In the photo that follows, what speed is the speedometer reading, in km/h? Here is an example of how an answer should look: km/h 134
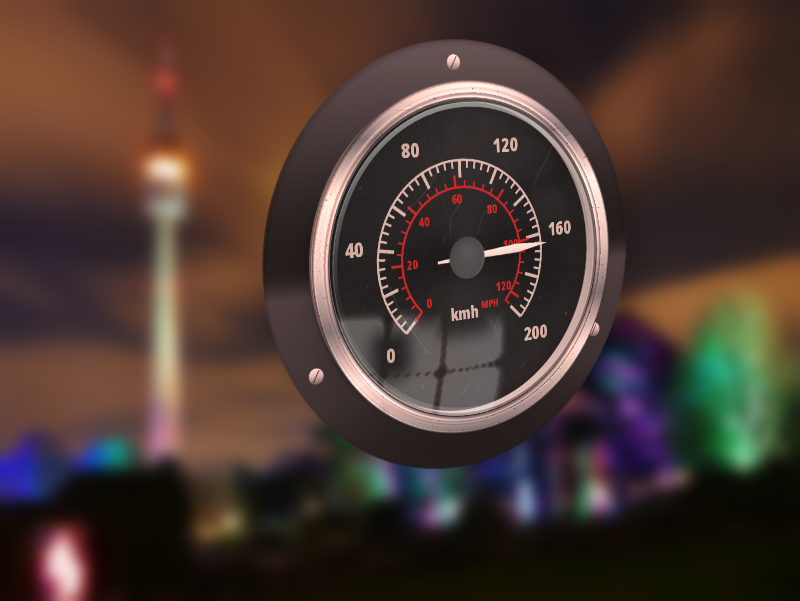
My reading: km/h 164
